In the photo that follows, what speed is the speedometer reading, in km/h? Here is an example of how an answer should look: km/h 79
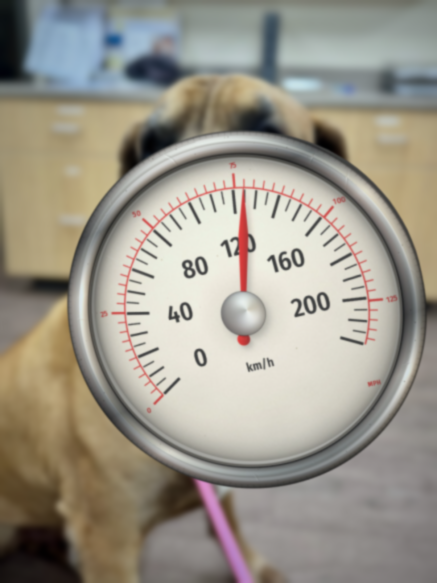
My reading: km/h 125
